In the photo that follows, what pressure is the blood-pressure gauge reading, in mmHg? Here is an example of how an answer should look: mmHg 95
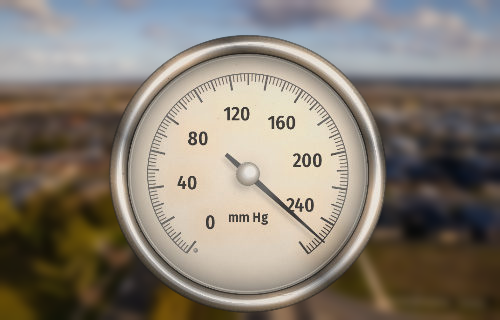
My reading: mmHg 250
